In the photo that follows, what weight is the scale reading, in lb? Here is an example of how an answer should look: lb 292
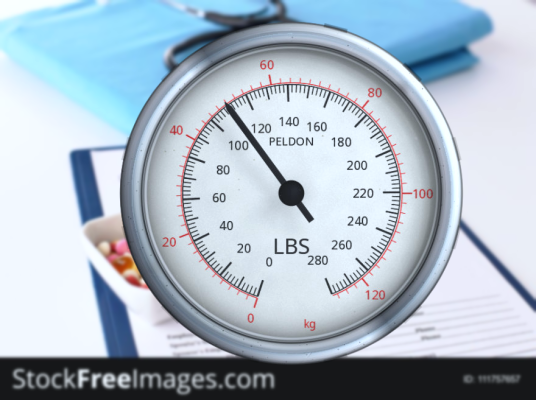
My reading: lb 110
